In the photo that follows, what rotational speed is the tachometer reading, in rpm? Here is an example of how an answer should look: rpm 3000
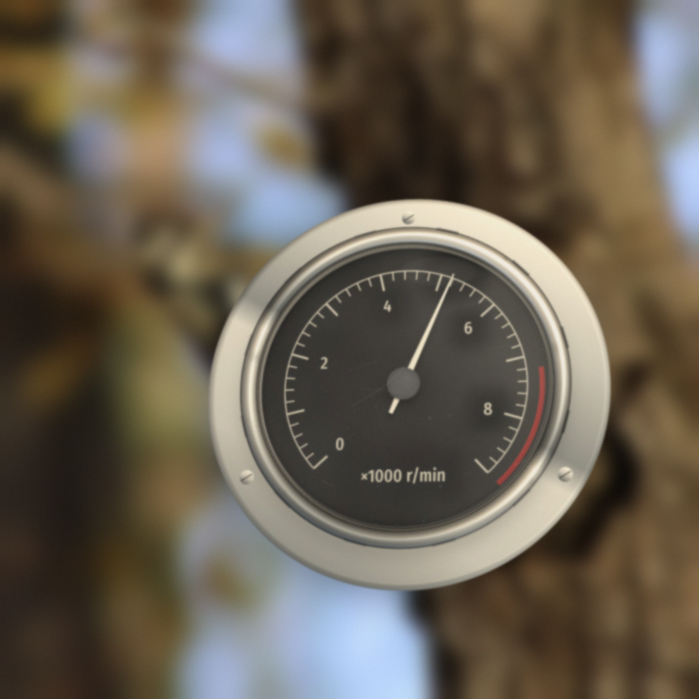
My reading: rpm 5200
